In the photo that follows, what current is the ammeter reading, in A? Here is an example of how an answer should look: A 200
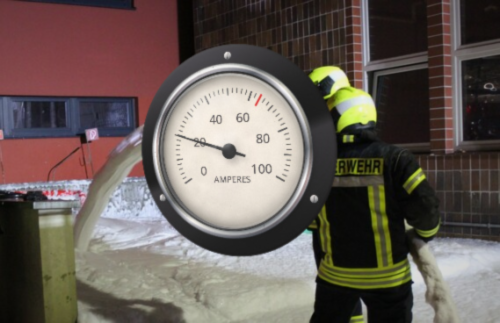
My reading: A 20
